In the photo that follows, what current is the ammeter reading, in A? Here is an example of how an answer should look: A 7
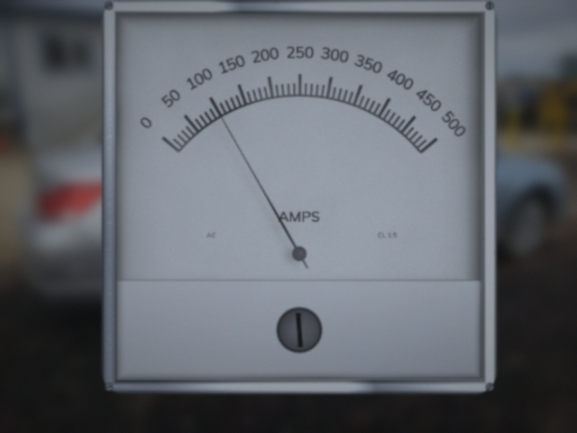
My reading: A 100
